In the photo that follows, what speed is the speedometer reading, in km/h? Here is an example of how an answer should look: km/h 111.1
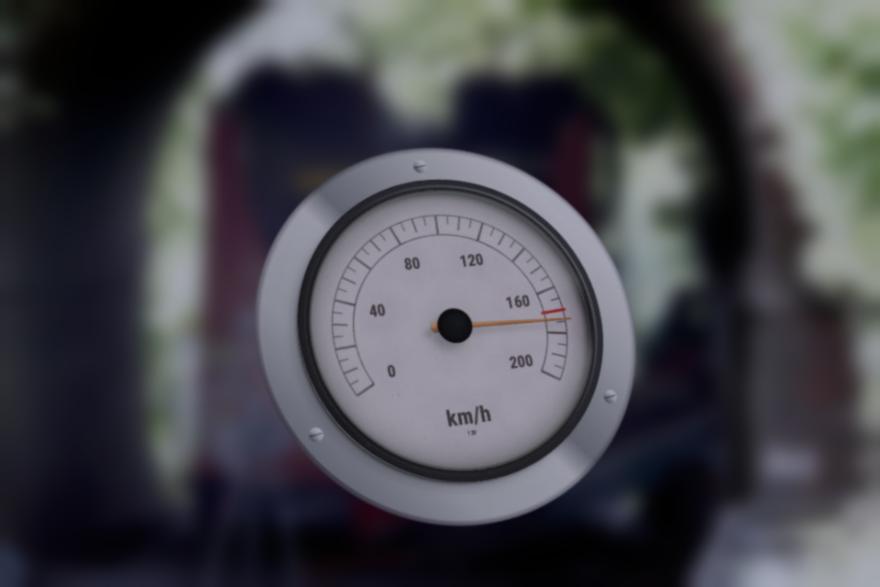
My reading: km/h 175
